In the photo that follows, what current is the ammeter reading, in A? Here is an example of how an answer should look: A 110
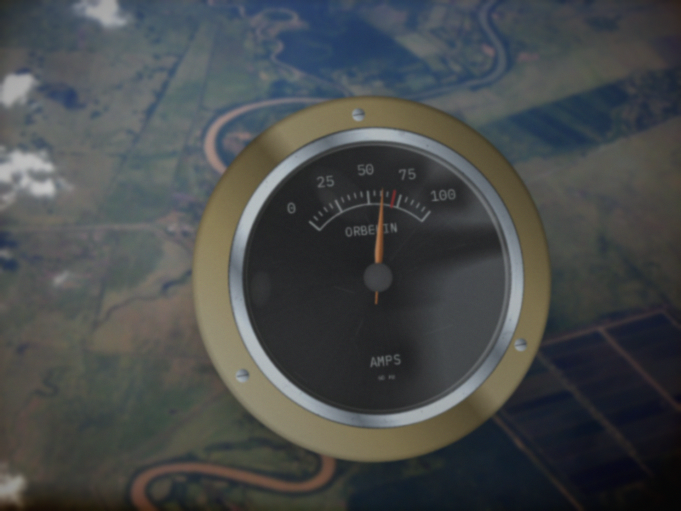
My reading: A 60
